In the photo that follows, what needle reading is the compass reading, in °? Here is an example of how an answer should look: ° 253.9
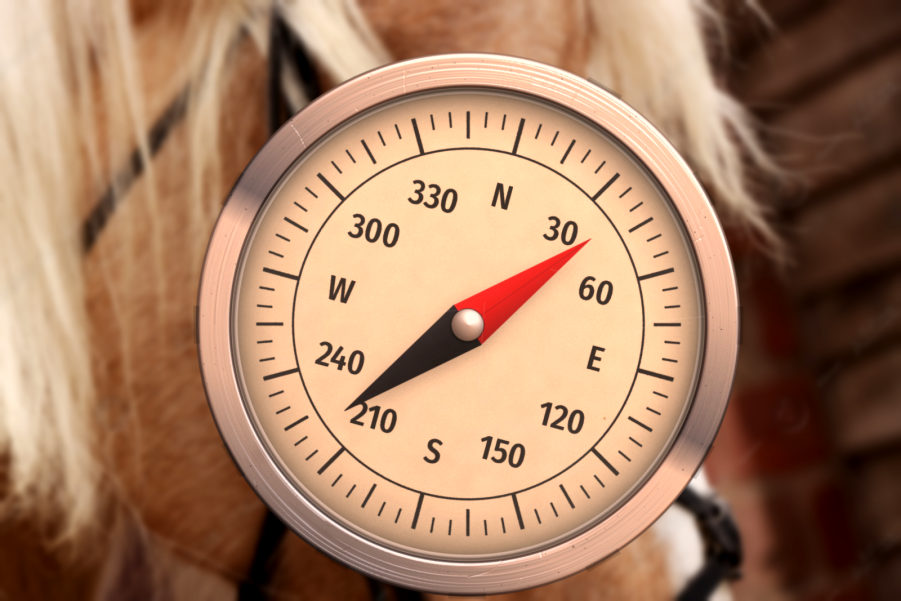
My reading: ° 40
